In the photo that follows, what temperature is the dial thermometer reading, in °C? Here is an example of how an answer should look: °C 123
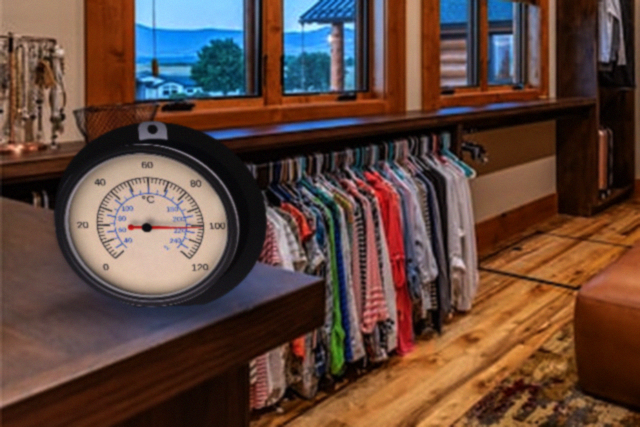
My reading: °C 100
